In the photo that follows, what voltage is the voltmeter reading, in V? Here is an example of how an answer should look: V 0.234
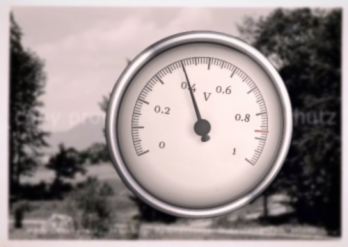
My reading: V 0.4
